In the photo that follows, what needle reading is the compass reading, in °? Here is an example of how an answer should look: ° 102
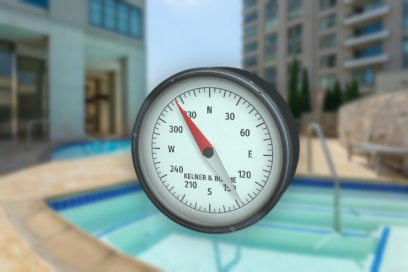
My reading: ° 325
